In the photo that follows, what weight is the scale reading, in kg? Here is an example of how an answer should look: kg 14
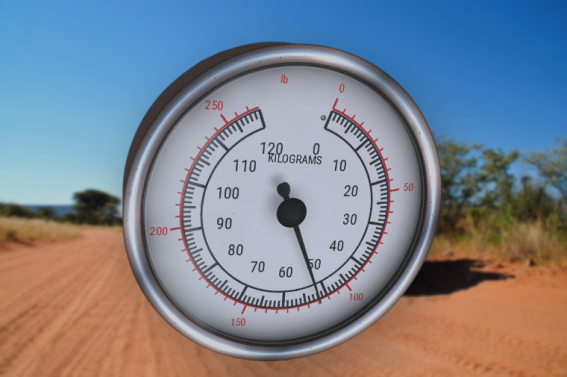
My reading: kg 52
